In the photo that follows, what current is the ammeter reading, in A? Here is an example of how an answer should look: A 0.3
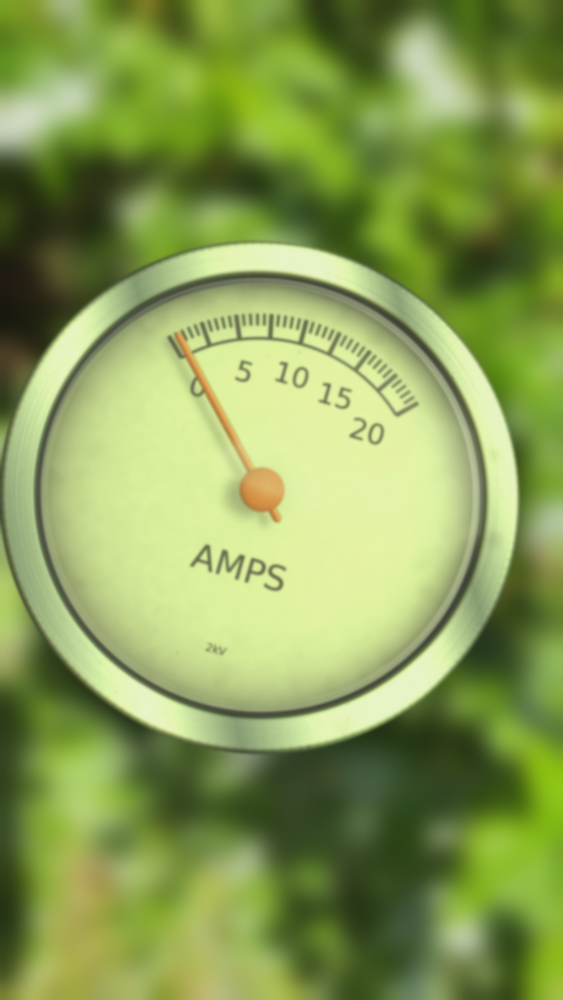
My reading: A 0.5
